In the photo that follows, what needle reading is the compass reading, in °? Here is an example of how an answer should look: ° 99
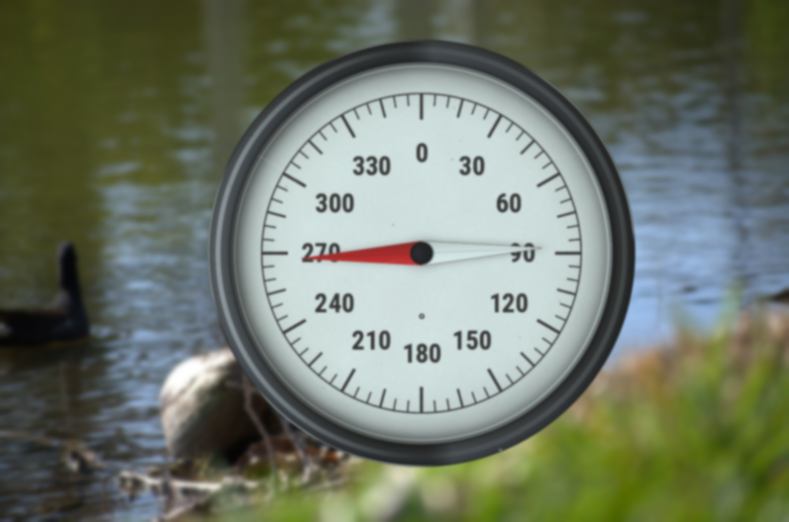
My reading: ° 267.5
